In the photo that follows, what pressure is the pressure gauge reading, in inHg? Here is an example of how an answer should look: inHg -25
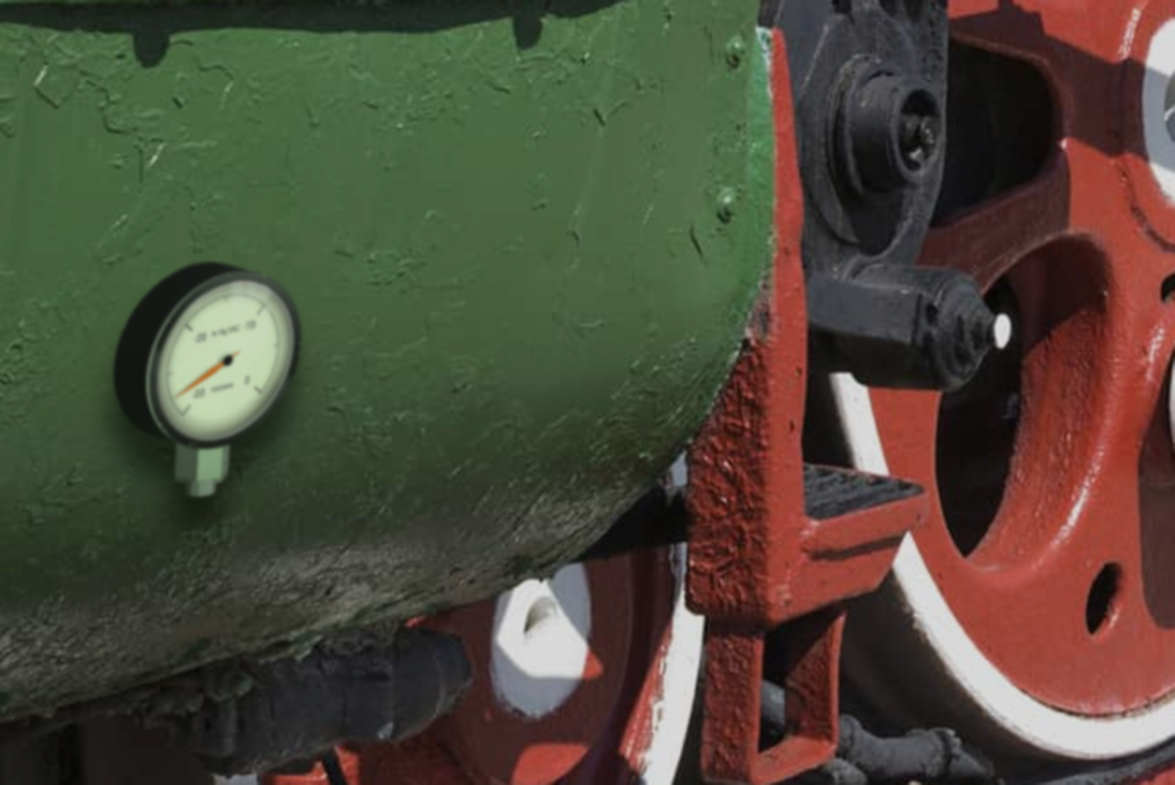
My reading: inHg -27.5
